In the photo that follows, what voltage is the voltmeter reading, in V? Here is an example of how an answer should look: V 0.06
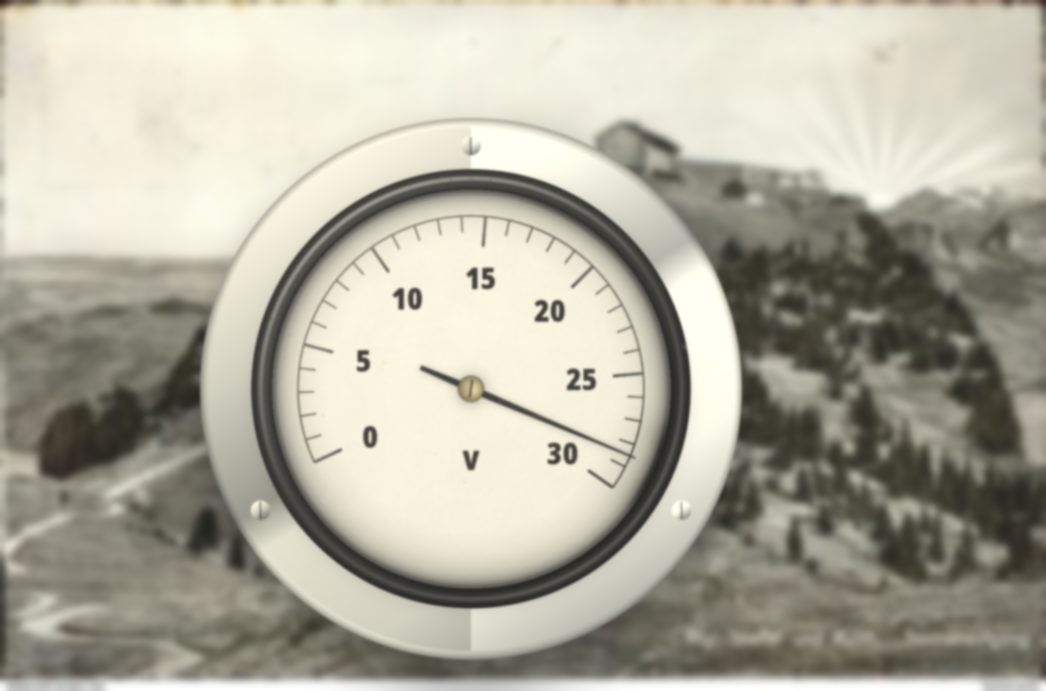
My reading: V 28.5
